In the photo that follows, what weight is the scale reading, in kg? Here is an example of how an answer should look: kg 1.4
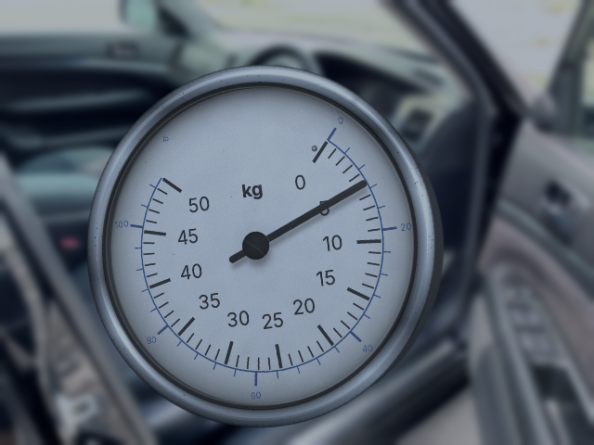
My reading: kg 5
